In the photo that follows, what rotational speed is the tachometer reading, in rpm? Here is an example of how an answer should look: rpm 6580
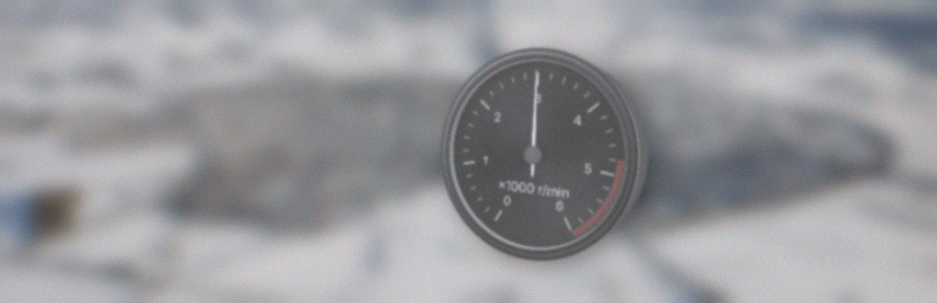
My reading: rpm 3000
